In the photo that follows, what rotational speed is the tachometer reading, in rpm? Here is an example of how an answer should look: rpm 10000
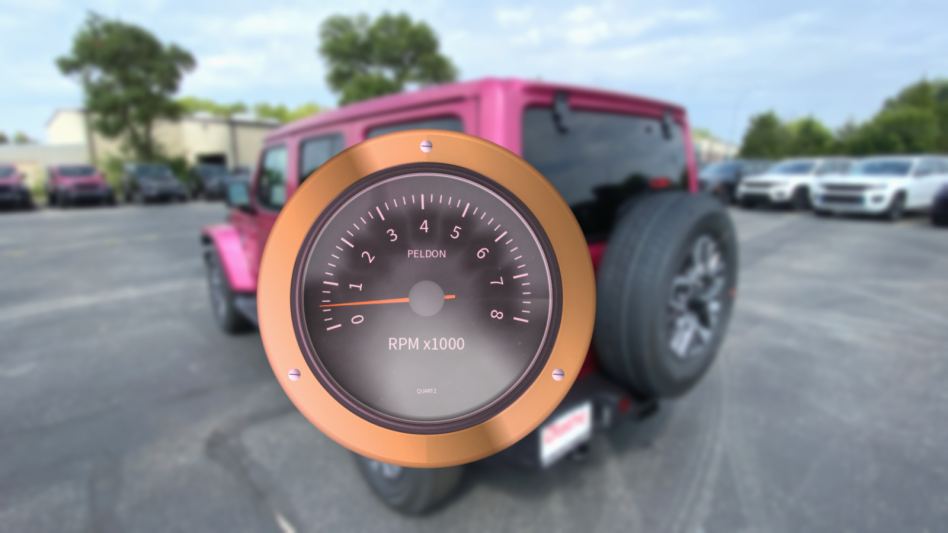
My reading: rpm 500
